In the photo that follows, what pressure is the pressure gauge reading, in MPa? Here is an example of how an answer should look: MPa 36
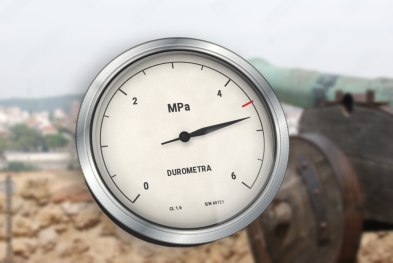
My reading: MPa 4.75
